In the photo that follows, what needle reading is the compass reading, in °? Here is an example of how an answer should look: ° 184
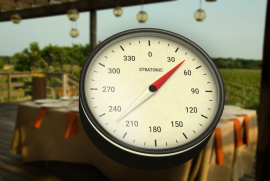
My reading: ° 45
